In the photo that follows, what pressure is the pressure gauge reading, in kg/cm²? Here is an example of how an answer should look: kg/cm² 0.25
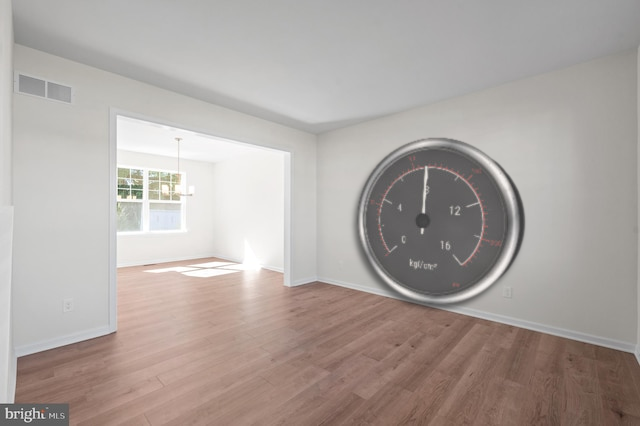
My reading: kg/cm² 8
